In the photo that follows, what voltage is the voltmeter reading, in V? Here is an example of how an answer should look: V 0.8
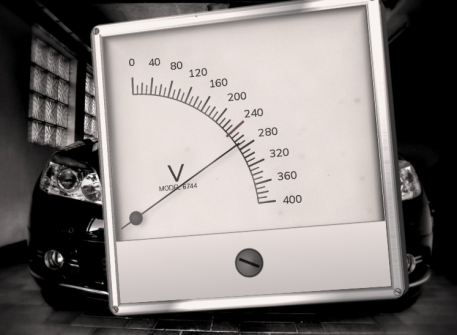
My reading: V 270
